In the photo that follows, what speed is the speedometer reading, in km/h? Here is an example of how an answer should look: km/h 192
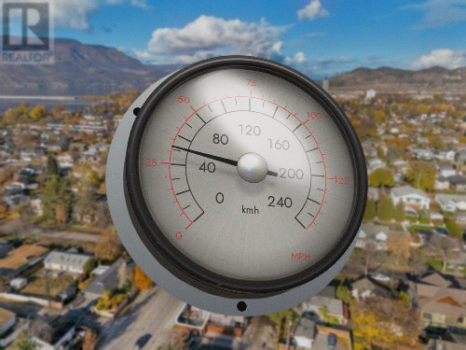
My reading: km/h 50
